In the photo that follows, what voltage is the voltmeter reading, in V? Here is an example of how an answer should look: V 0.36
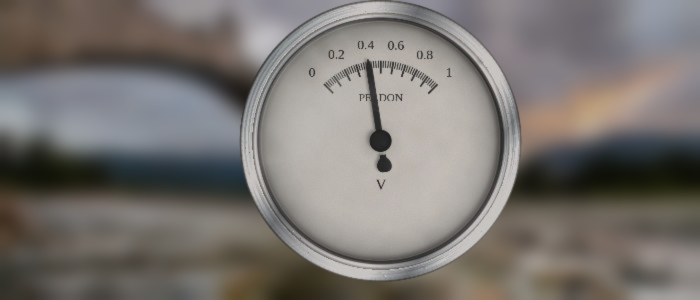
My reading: V 0.4
